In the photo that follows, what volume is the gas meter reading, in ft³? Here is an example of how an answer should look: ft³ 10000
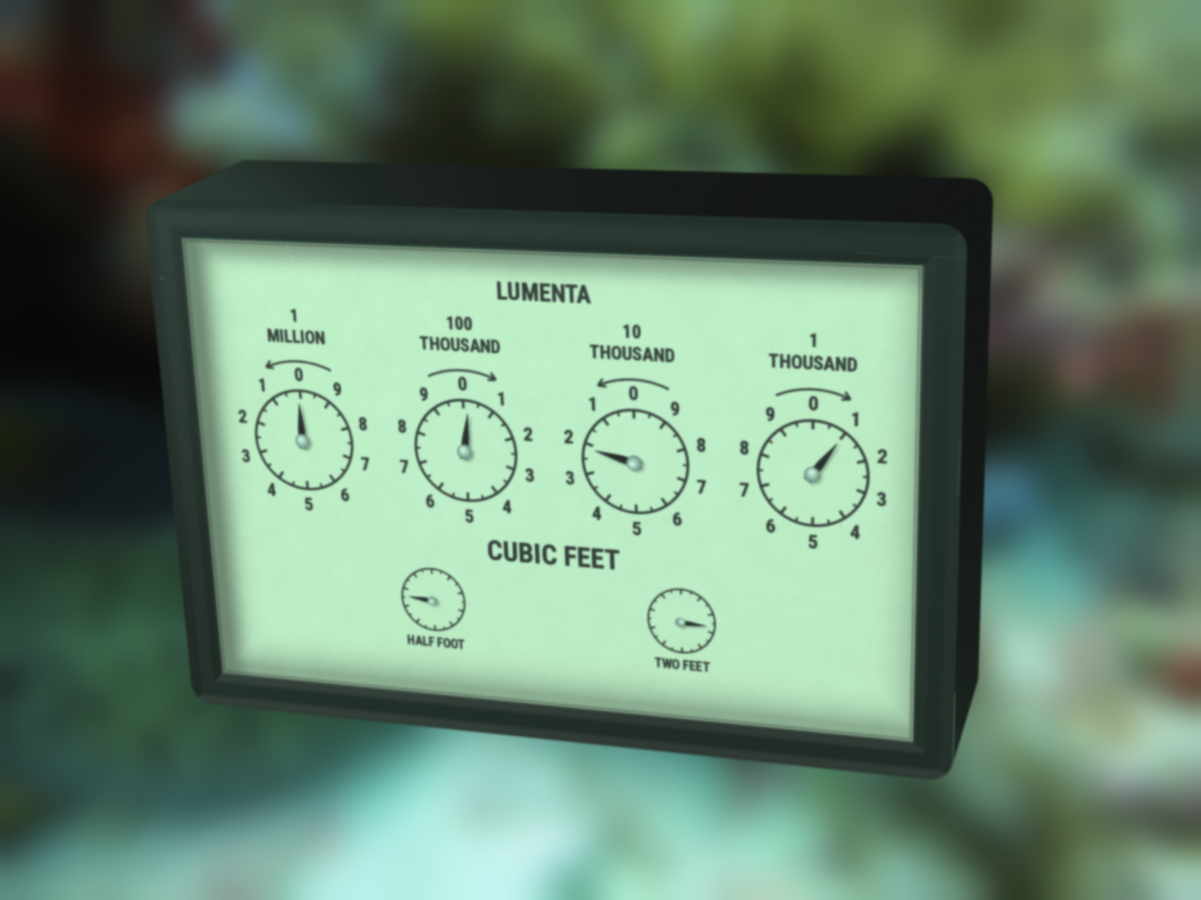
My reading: ft³ 2100
